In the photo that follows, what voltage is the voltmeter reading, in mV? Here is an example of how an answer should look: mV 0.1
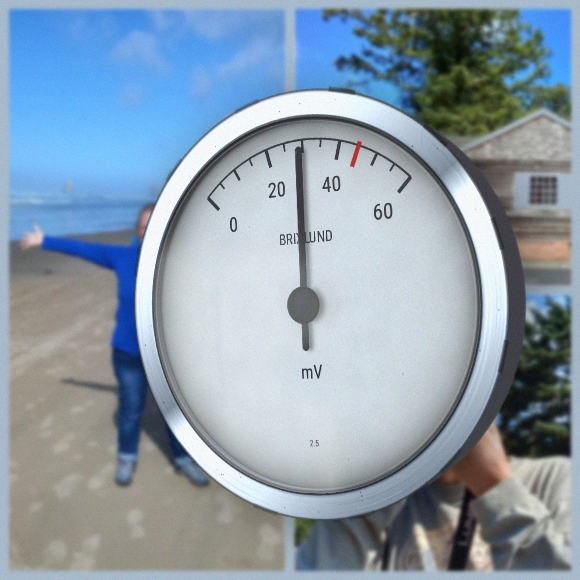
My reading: mV 30
